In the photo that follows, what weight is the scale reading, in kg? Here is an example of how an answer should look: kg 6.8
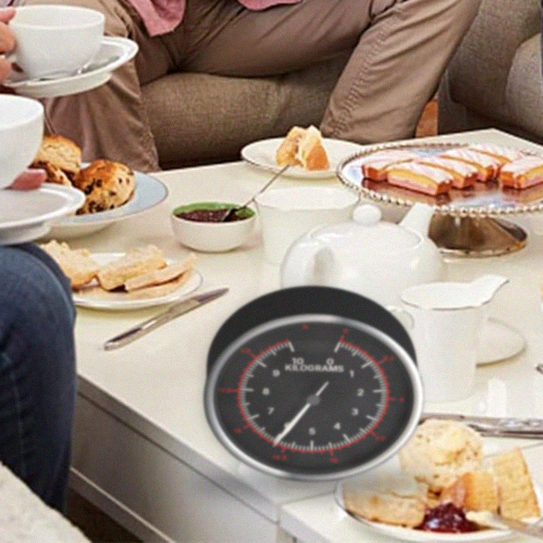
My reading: kg 6
